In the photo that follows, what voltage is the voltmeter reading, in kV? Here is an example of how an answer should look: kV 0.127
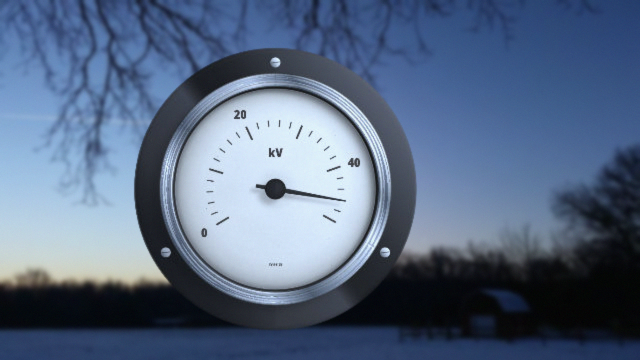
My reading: kV 46
